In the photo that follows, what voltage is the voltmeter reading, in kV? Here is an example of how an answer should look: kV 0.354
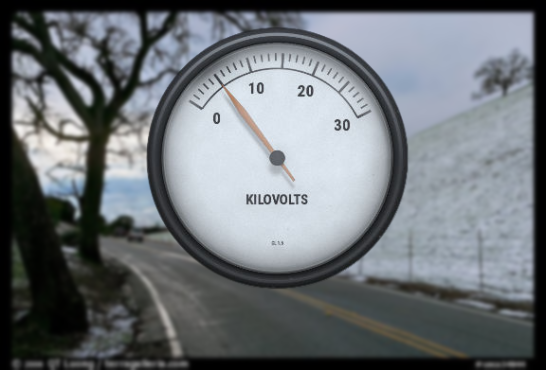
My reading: kV 5
